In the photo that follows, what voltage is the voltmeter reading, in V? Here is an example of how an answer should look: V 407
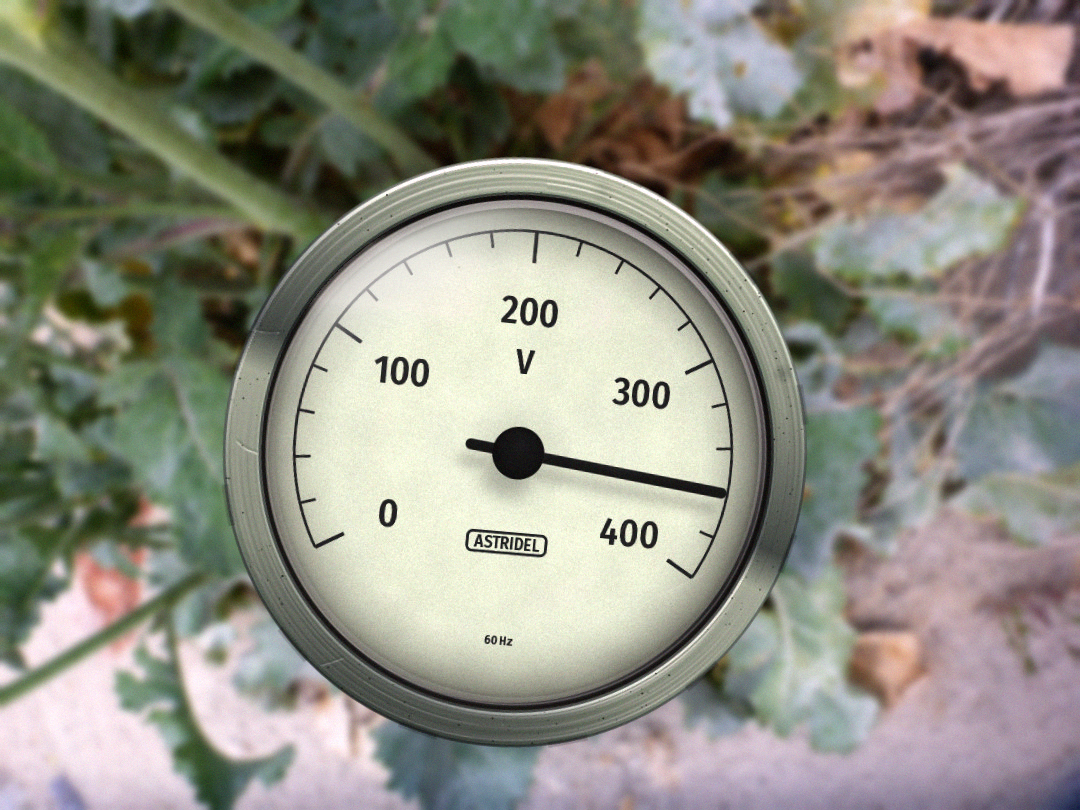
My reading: V 360
